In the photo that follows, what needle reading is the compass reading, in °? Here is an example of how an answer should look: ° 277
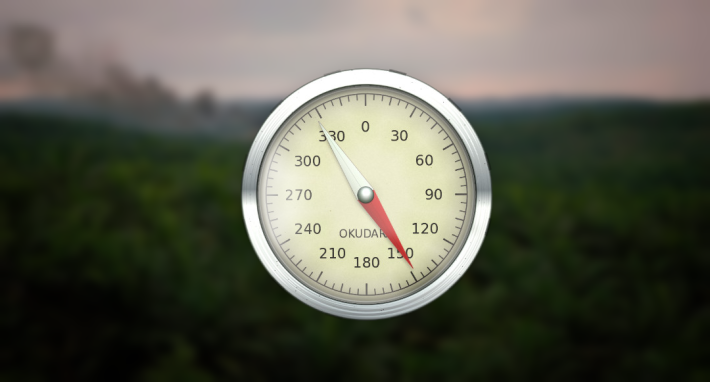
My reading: ° 147.5
